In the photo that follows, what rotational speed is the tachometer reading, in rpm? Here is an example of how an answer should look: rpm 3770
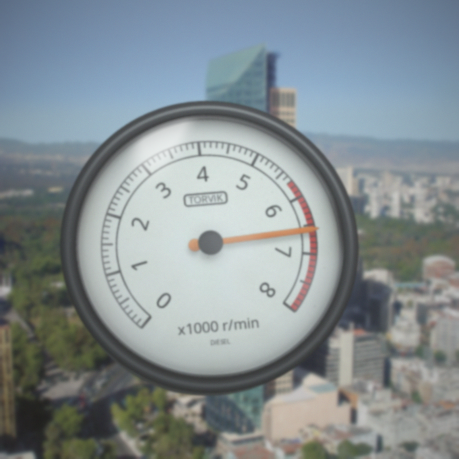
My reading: rpm 6600
